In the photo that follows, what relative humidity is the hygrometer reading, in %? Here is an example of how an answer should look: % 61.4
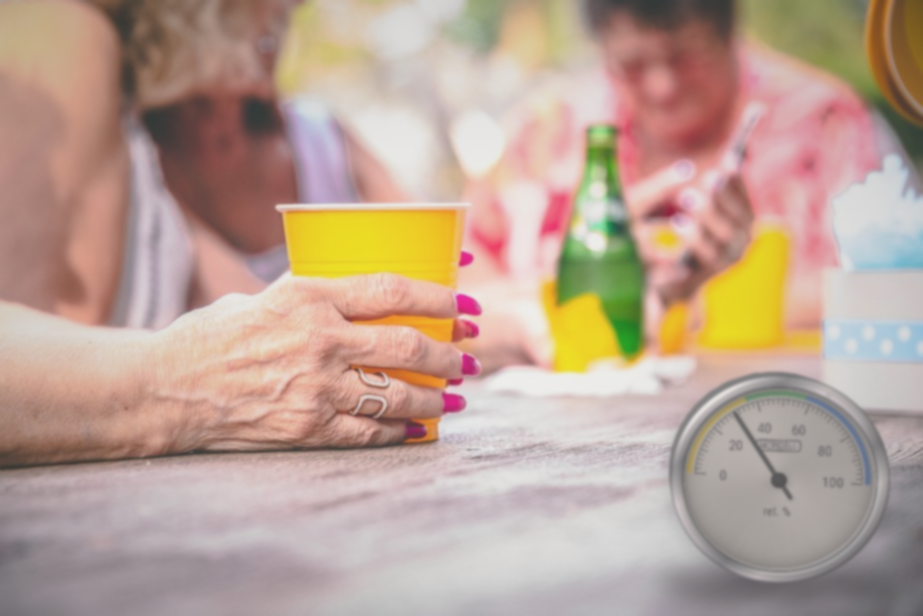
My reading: % 30
